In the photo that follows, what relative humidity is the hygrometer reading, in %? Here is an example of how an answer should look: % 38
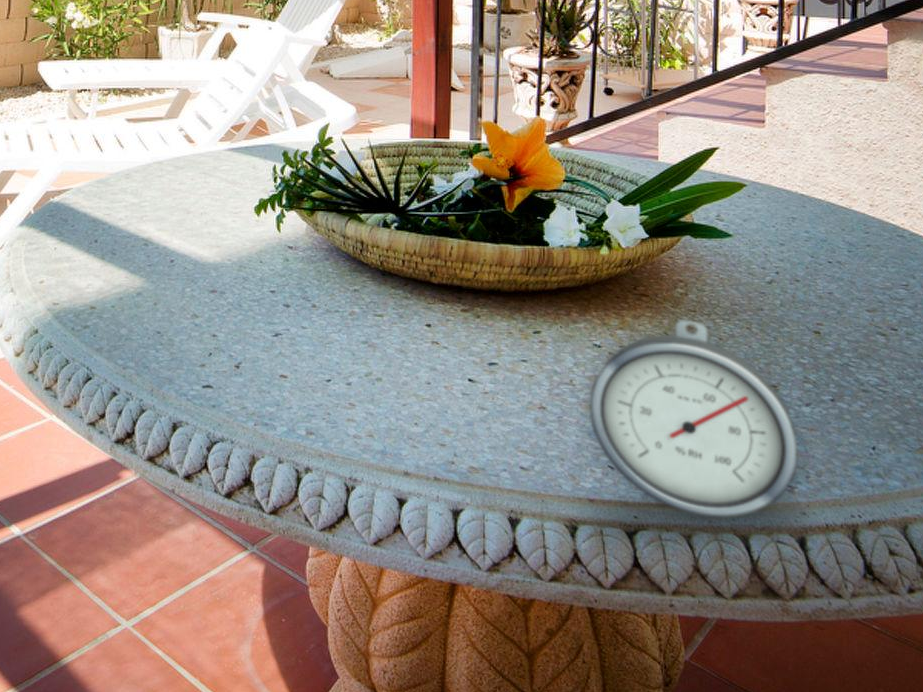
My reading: % 68
